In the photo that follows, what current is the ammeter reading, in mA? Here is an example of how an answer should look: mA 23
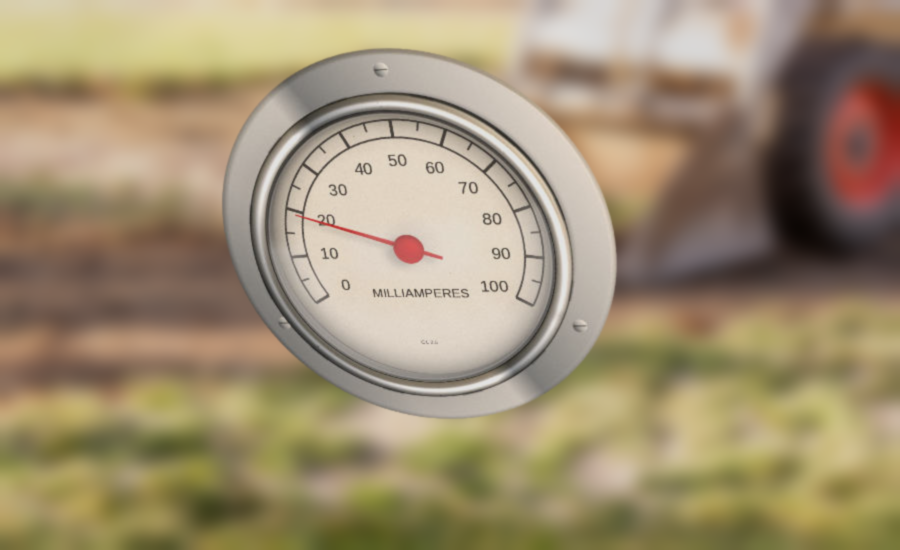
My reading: mA 20
